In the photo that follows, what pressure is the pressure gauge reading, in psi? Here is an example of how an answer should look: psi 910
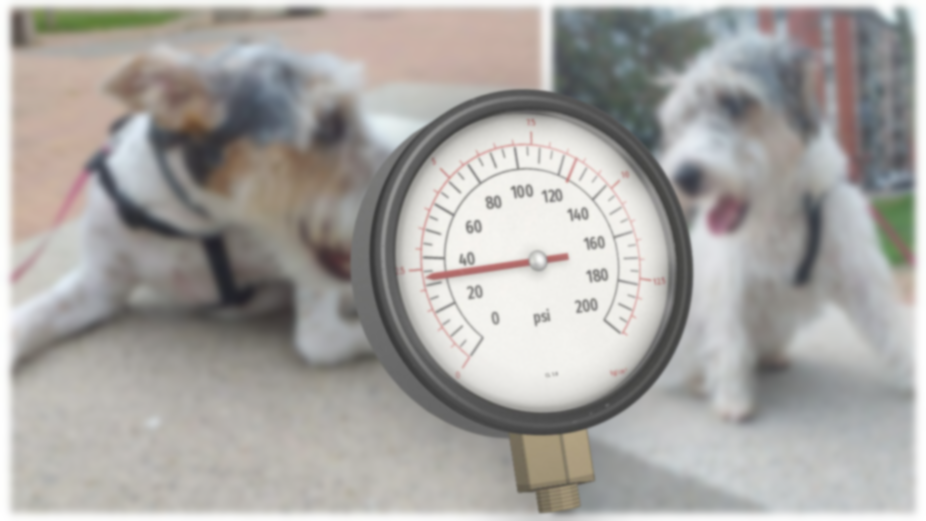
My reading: psi 32.5
